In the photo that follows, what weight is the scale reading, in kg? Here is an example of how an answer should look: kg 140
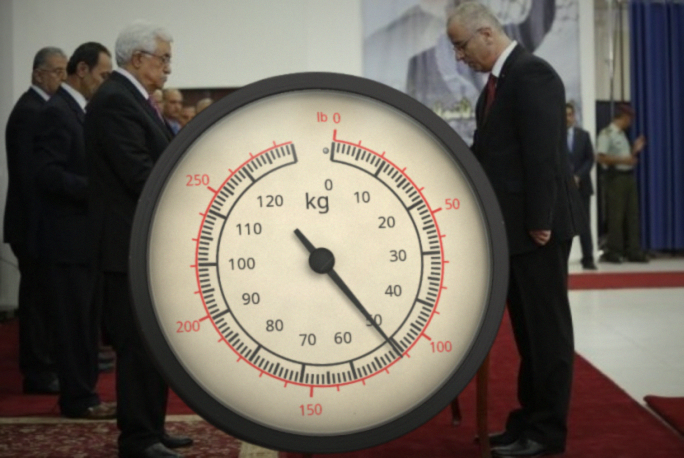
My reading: kg 51
